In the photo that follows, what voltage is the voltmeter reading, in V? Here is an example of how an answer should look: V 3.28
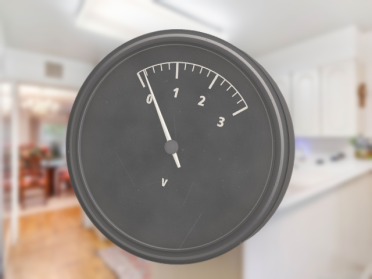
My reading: V 0.2
